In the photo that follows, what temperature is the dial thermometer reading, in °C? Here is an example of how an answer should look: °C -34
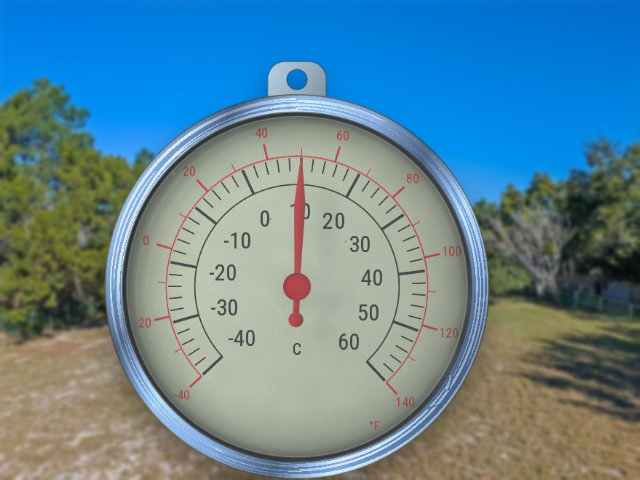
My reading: °C 10
